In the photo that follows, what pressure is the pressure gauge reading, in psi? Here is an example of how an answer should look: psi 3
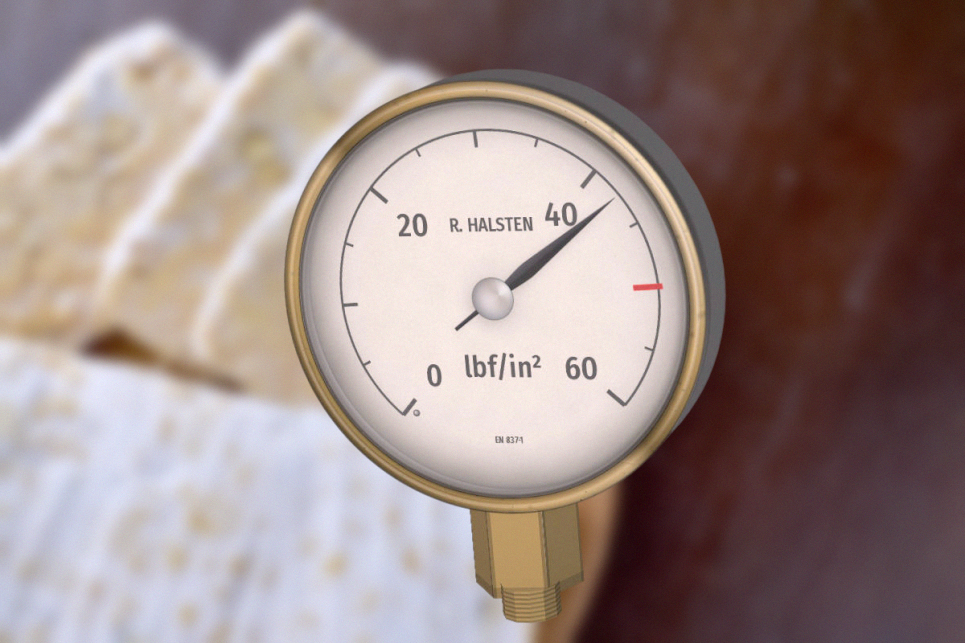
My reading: psi 42.5
